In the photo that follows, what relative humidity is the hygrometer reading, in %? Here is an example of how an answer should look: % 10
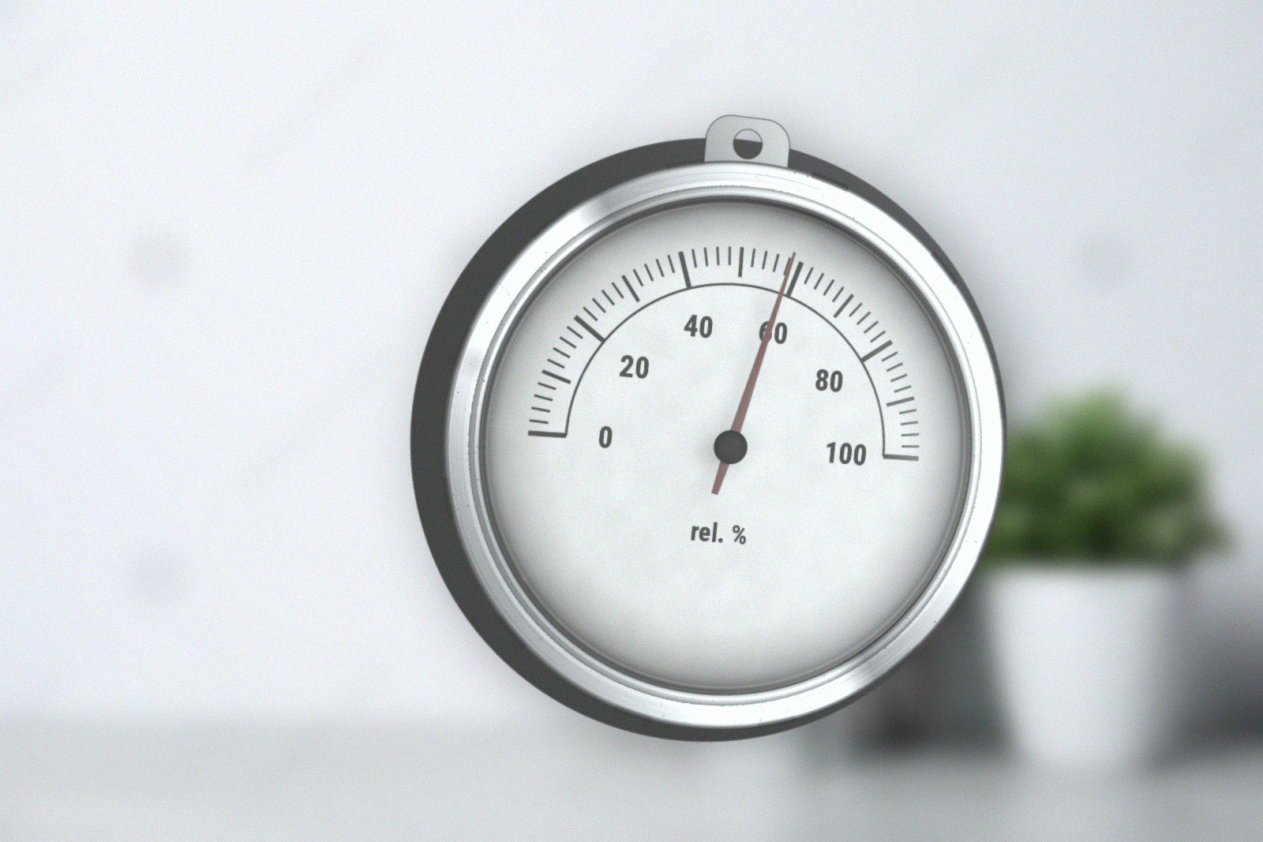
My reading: % 58
